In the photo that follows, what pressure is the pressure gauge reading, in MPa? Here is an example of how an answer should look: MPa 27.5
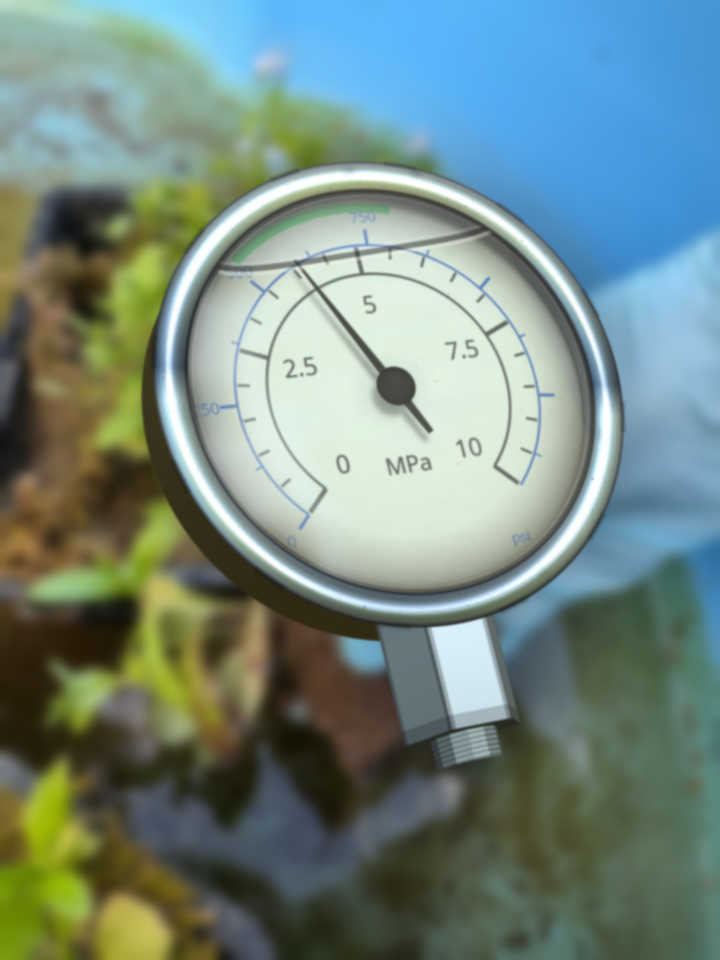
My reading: MPa 4
